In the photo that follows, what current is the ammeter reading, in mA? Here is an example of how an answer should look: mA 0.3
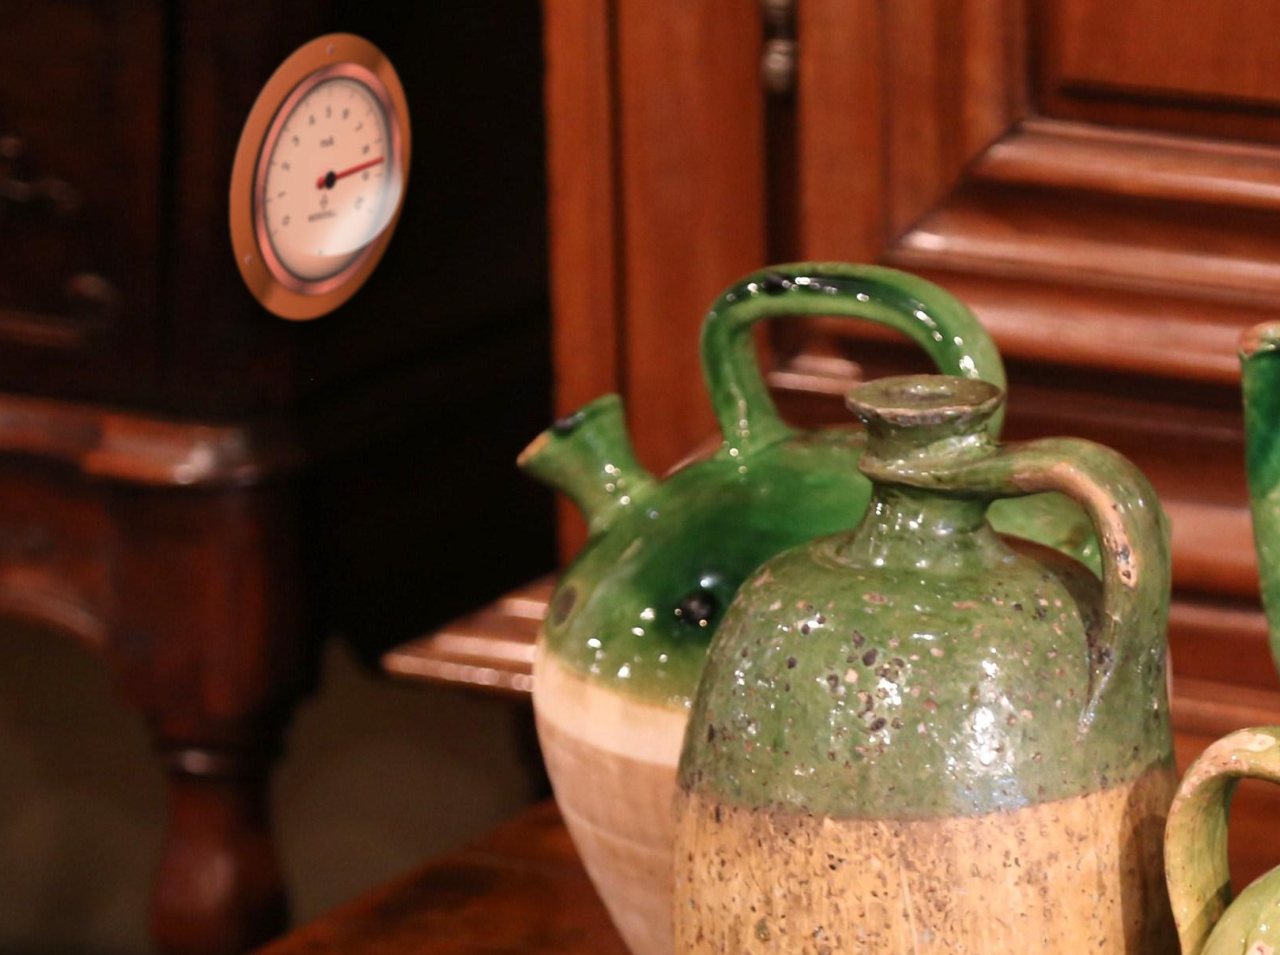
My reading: mA 8.5
